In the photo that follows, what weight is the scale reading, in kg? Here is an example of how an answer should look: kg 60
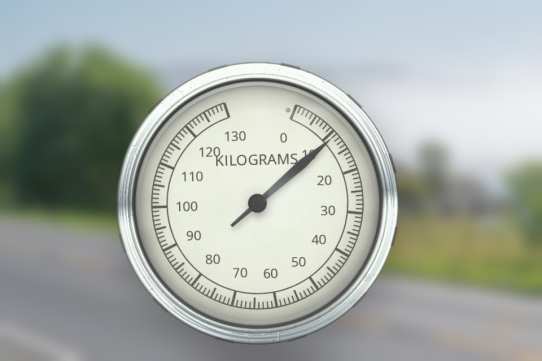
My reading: kg 11
